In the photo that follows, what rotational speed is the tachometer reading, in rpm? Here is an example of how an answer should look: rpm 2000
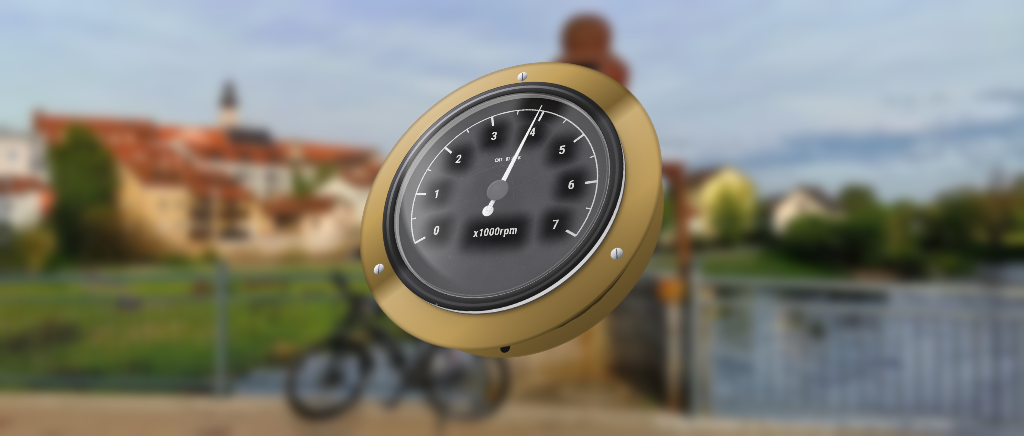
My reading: rpm 4000
